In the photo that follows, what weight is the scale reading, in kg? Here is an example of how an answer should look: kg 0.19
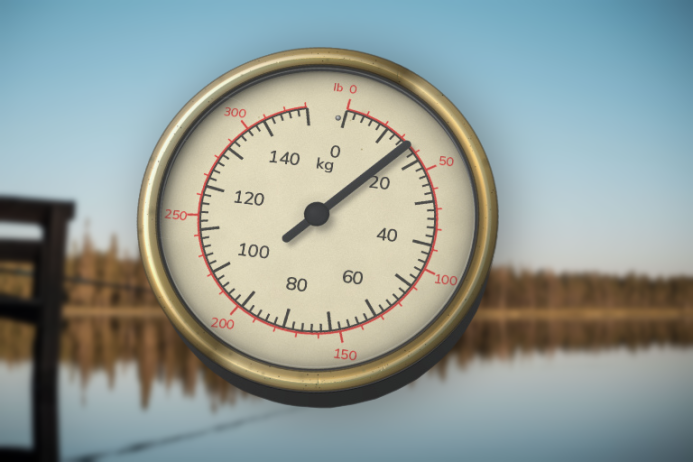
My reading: kg 16
